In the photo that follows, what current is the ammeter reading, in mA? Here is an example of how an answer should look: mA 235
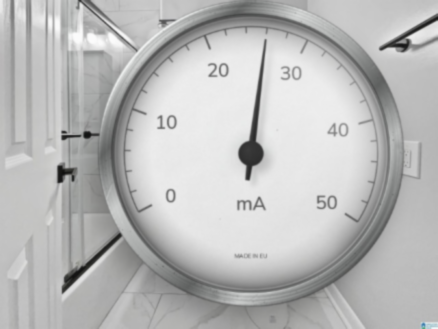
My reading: mA 26
